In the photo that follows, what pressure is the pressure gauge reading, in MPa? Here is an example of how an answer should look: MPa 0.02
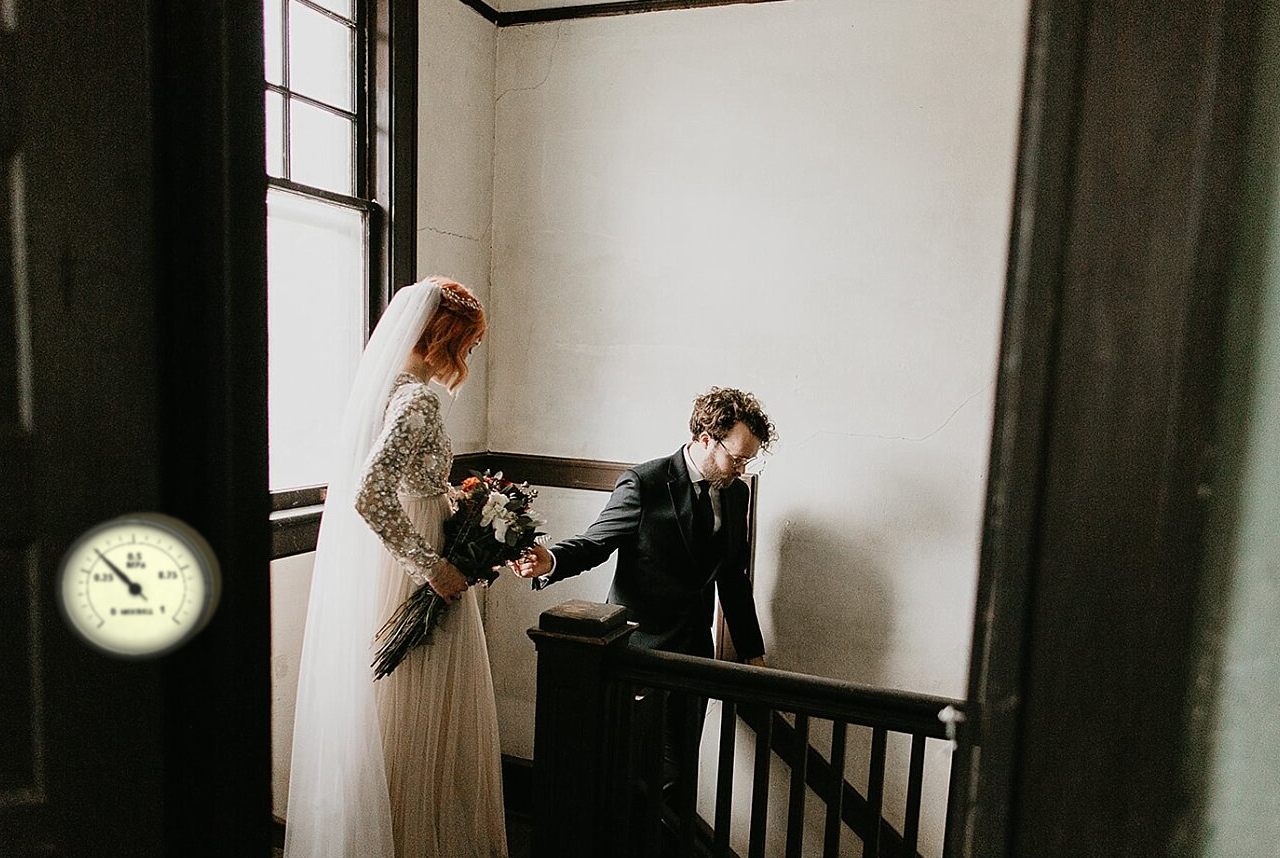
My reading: MPa 0.35
